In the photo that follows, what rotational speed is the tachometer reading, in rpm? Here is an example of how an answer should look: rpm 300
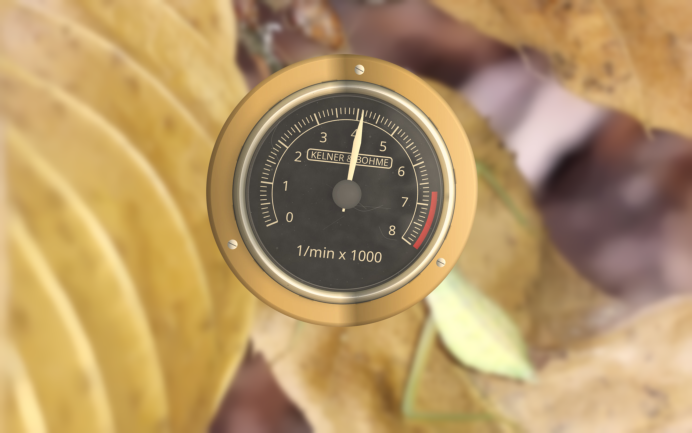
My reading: rpm 4100
